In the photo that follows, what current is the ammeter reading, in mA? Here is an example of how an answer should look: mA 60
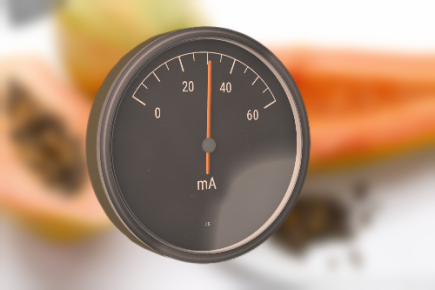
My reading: mA 30
